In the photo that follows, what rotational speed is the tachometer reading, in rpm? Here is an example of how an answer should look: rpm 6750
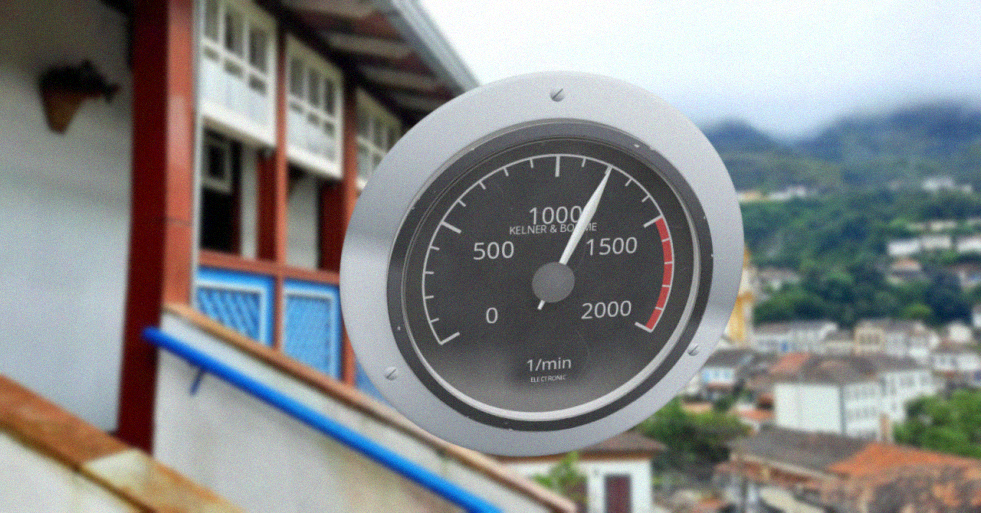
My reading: rpm 1200
